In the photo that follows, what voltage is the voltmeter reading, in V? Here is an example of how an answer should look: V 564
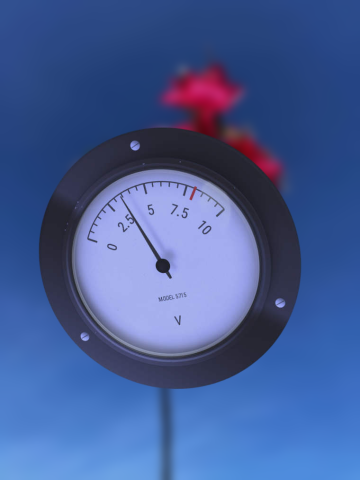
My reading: V 3.5
